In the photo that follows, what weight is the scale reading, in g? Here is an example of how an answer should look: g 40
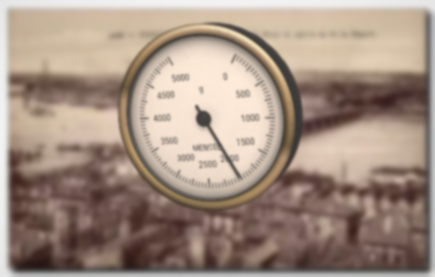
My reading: g 2000
